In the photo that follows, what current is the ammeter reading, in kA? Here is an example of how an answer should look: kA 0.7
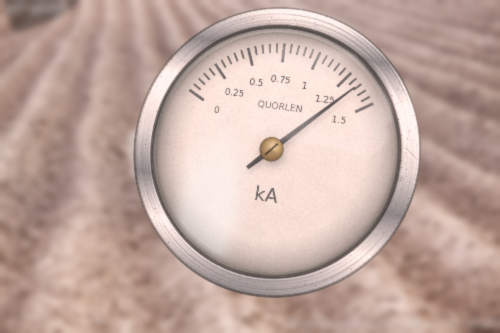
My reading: kA 1.35
